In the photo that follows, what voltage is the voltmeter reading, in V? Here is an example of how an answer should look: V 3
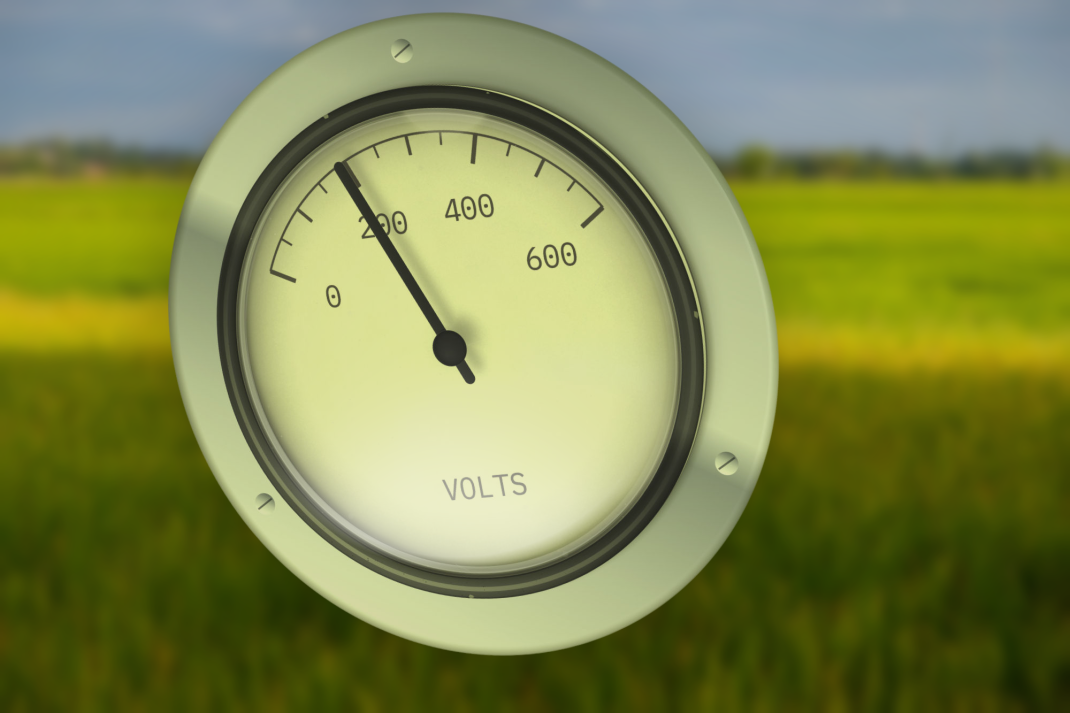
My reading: V 200
